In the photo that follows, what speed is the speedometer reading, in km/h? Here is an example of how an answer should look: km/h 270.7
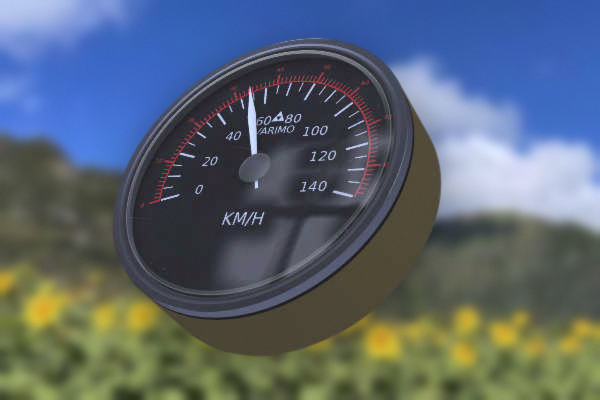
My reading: km/h 55
